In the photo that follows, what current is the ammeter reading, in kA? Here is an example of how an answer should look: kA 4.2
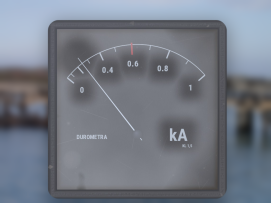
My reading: kA 0.25
